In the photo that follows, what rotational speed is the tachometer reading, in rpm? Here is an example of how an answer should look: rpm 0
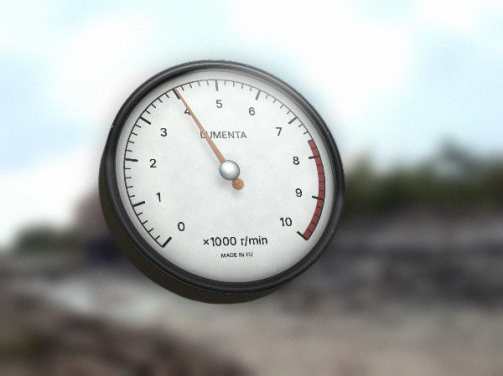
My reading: rpm 4000
